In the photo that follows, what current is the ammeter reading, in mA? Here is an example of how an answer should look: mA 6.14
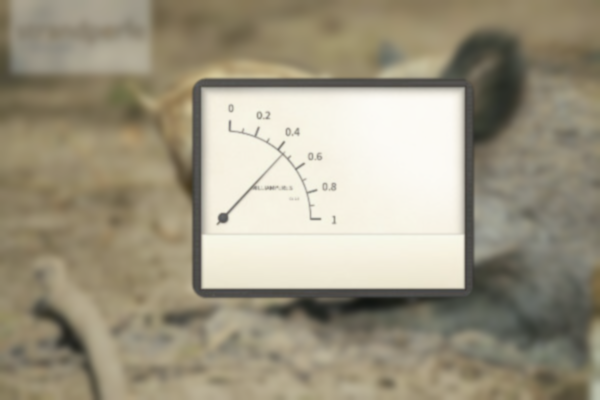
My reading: mA 0.45
